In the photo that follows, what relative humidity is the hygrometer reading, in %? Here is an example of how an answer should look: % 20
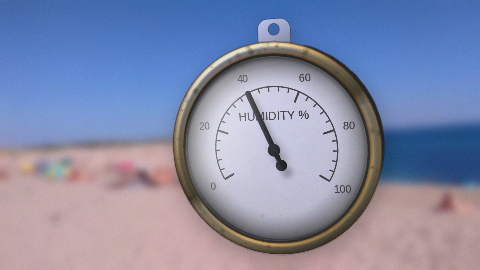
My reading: % 40
